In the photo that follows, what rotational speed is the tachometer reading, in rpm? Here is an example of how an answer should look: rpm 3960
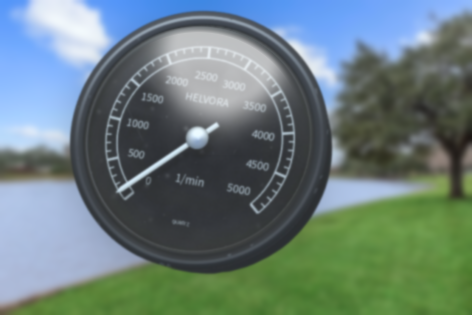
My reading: rpm 100
